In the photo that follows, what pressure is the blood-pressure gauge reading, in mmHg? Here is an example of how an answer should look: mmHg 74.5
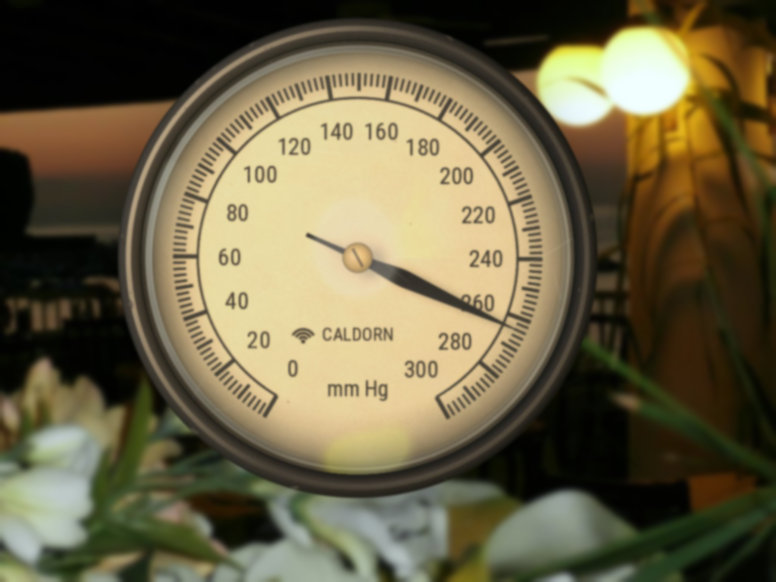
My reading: mmHg 264
